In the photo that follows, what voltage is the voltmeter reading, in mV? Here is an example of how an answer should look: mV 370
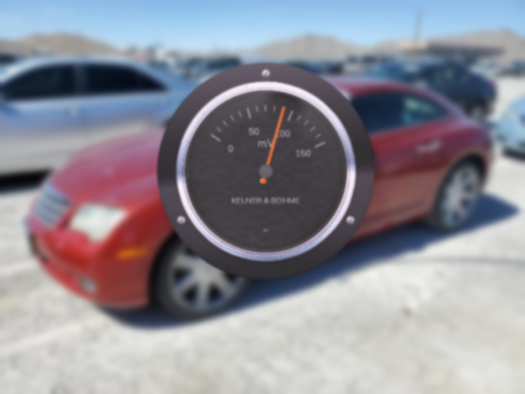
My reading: mV 90
